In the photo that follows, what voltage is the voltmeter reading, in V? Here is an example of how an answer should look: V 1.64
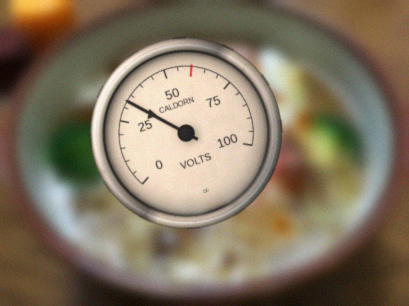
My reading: V 32.5
